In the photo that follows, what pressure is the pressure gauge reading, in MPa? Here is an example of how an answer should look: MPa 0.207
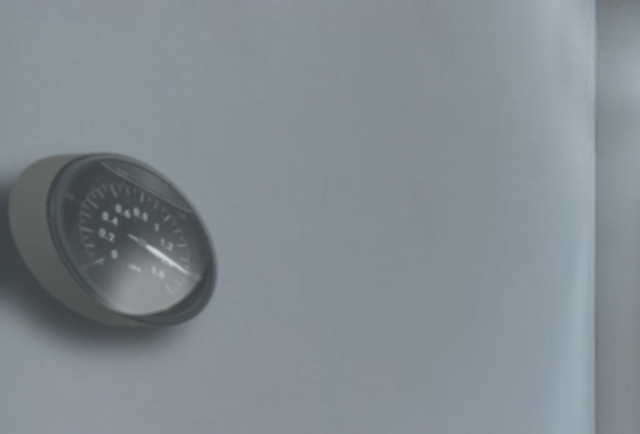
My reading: MPa 1.4
